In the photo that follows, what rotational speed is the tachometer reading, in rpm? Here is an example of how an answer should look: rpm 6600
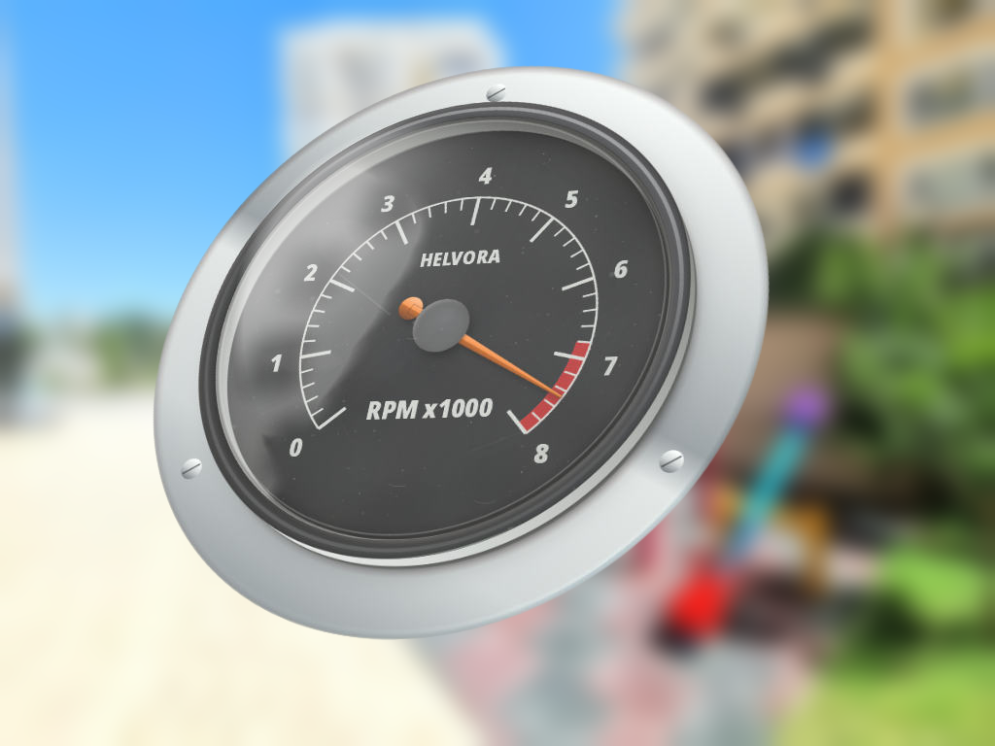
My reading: rpm 7500
